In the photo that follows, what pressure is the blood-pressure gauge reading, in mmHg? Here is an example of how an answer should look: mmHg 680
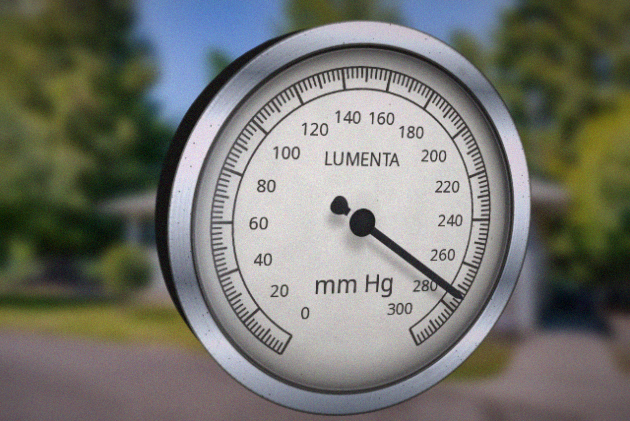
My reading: mmHg 274
